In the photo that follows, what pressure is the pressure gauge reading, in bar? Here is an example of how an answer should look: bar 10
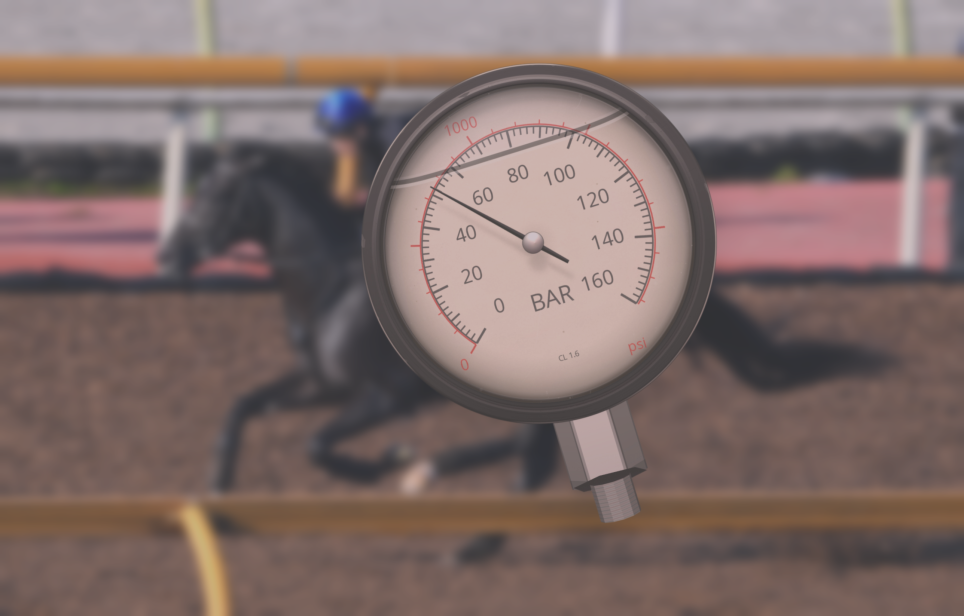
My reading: bar 52
